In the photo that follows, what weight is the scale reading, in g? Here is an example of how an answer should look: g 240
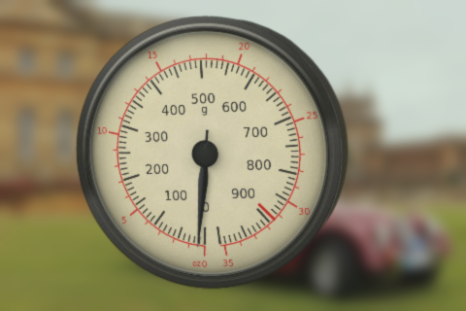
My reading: g 10
